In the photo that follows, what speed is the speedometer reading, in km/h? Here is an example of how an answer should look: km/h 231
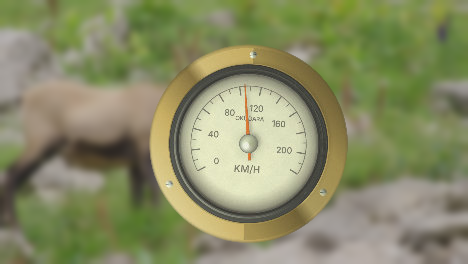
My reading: km/h 105
